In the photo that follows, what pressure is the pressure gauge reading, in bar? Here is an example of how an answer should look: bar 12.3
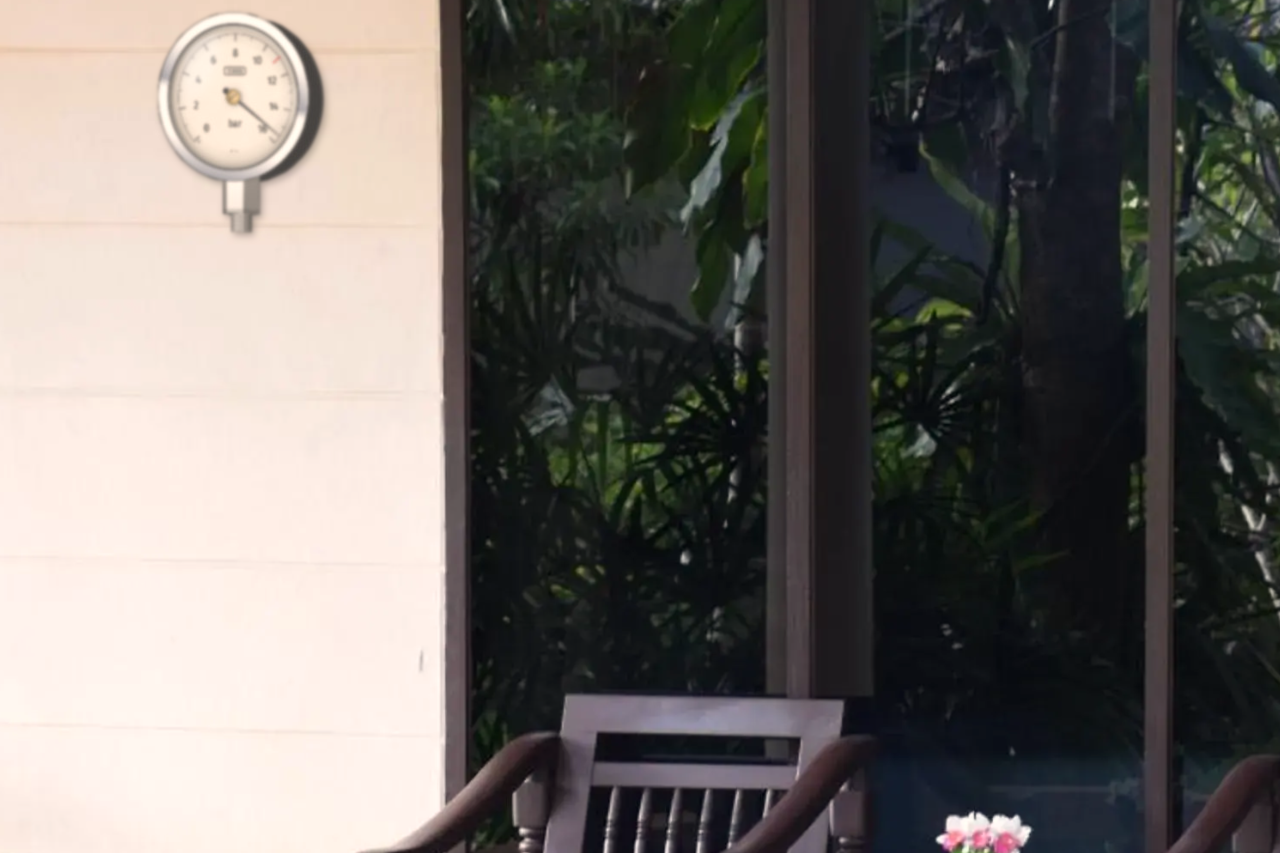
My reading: bar 15.5
